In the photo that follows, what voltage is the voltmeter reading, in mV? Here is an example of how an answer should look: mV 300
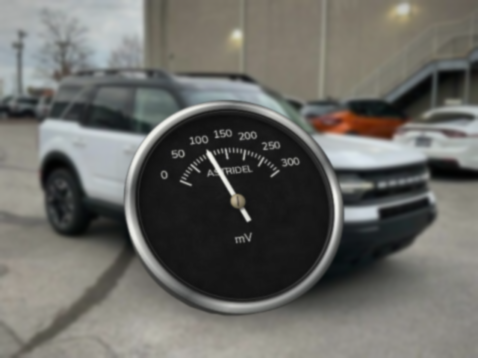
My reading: mV 100
